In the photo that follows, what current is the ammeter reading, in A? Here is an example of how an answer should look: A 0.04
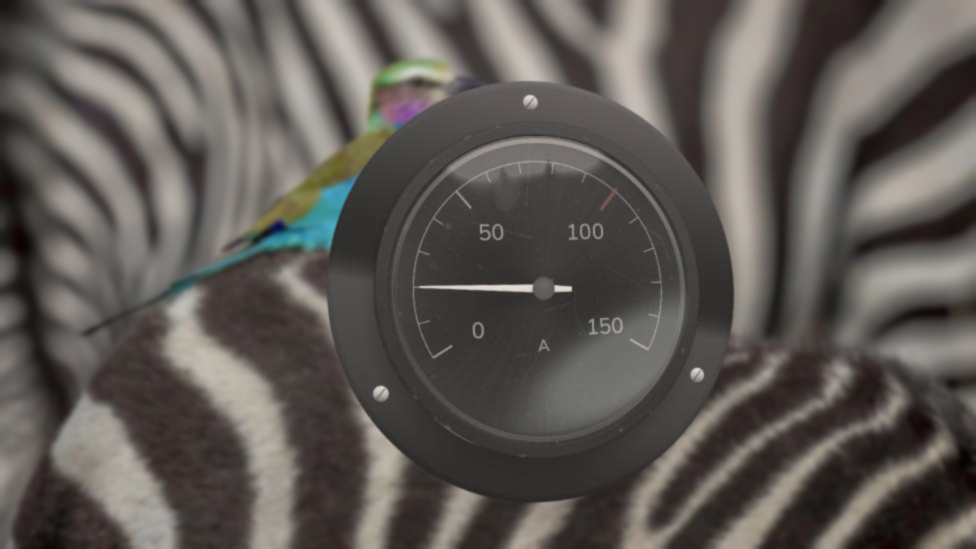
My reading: A 20
